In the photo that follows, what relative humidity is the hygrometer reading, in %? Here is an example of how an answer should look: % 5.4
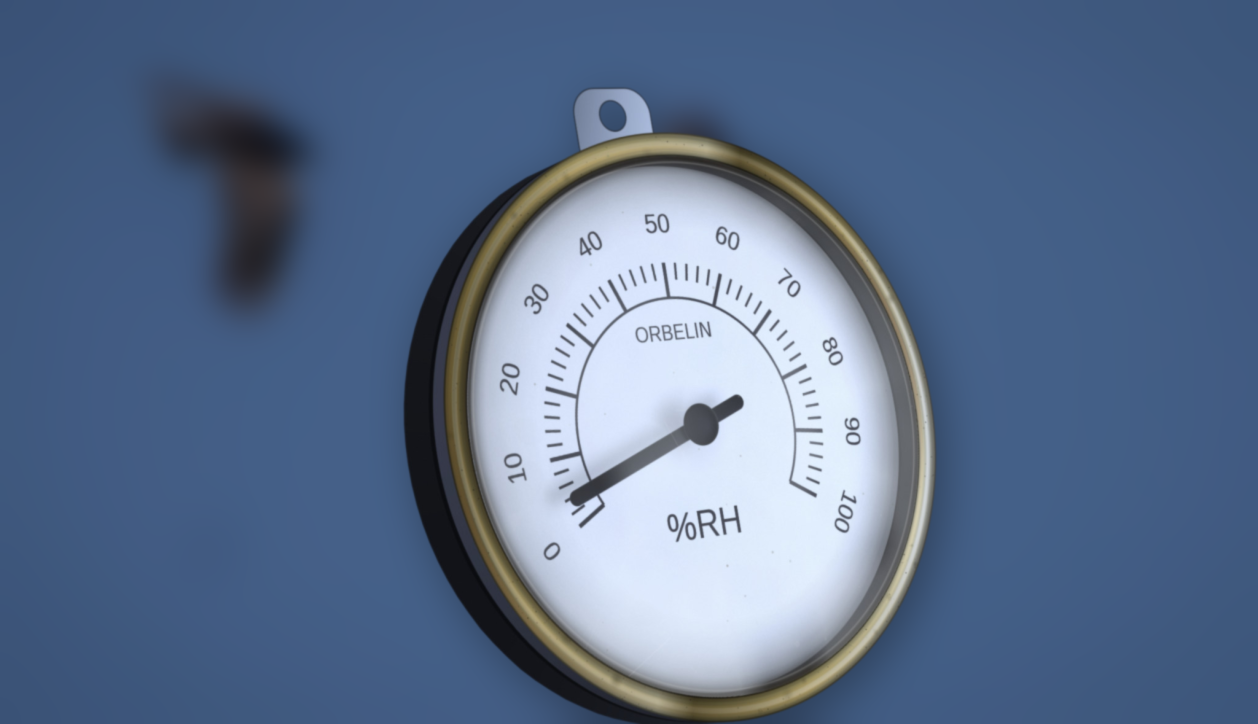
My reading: % 4
